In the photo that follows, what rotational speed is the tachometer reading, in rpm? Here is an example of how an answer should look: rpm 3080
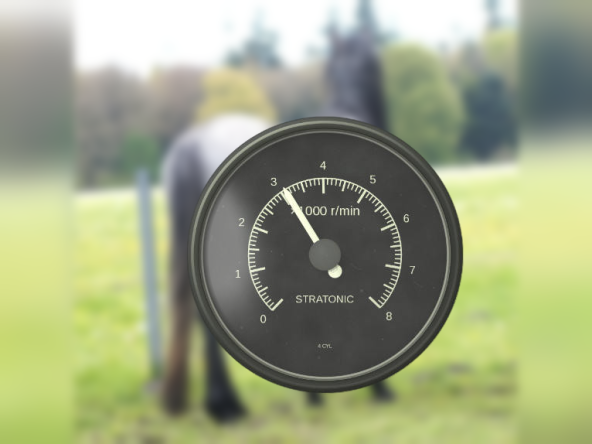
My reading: rpm 3100
